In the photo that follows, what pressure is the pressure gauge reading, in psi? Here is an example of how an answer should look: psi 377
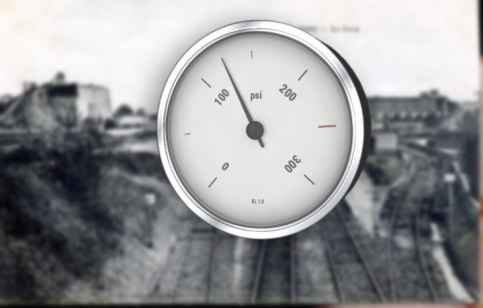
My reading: psi 125
